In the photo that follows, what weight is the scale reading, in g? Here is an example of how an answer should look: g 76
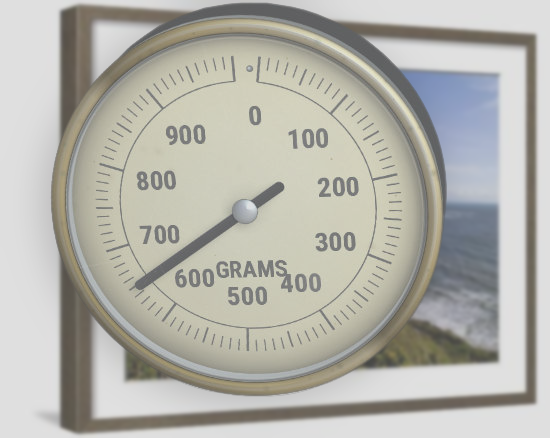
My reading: g 650
